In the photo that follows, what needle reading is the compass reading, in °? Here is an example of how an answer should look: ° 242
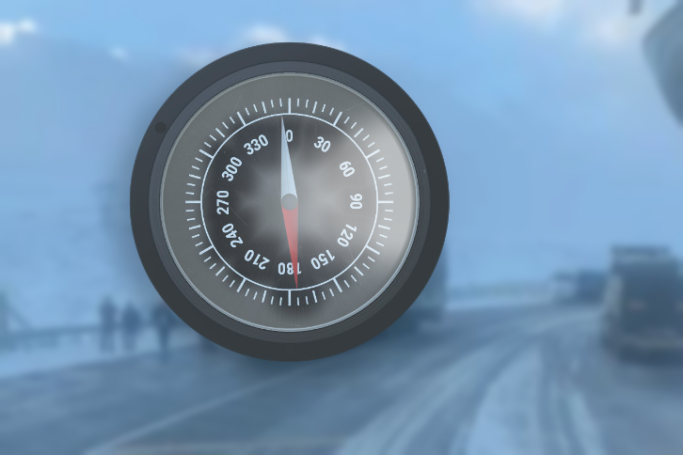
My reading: ° 175
